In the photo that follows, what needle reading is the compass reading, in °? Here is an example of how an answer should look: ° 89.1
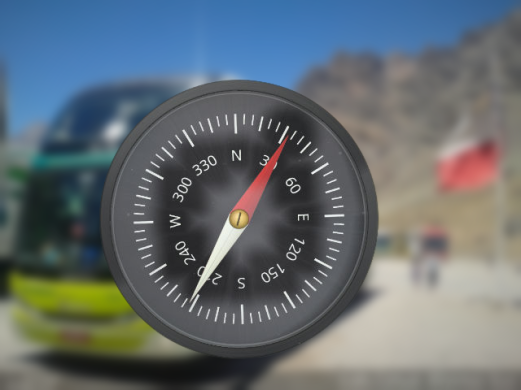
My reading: ° 32.5
